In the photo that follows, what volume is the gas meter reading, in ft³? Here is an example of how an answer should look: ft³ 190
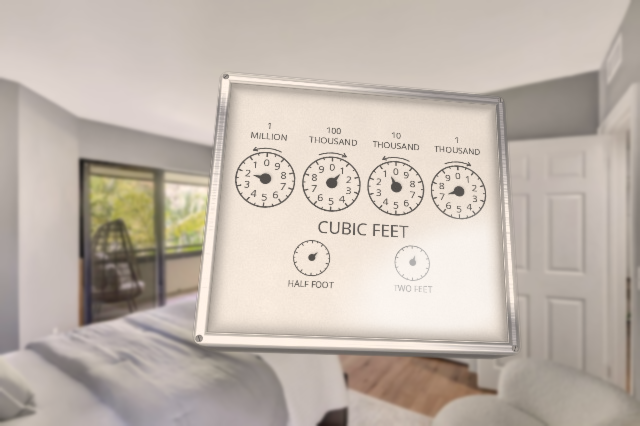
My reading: ft³ 210700
